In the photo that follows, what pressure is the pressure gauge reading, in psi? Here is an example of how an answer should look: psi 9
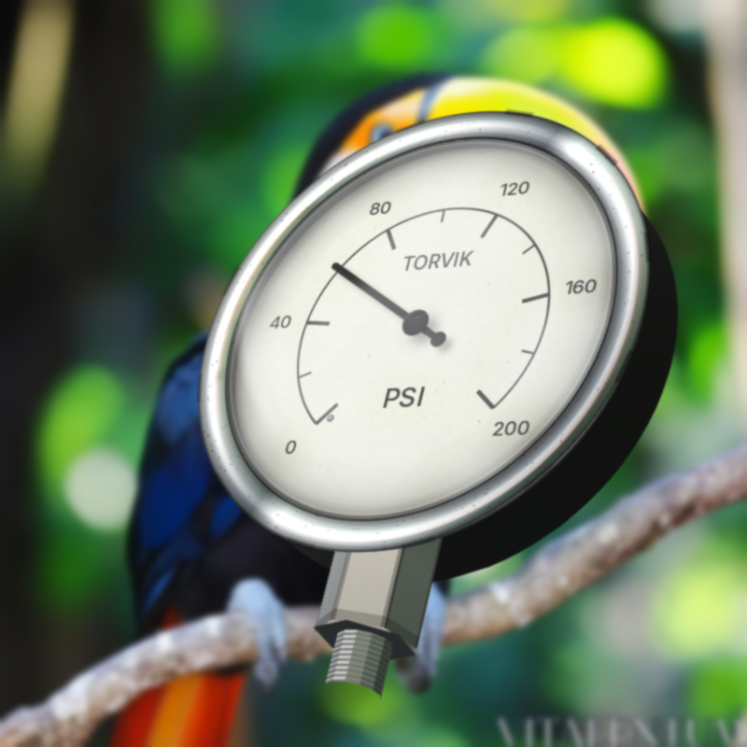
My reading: psi 60
